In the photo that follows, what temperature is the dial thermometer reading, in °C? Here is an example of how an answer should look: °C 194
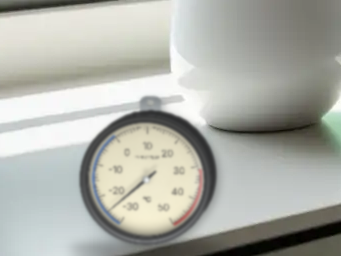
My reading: °C -25
